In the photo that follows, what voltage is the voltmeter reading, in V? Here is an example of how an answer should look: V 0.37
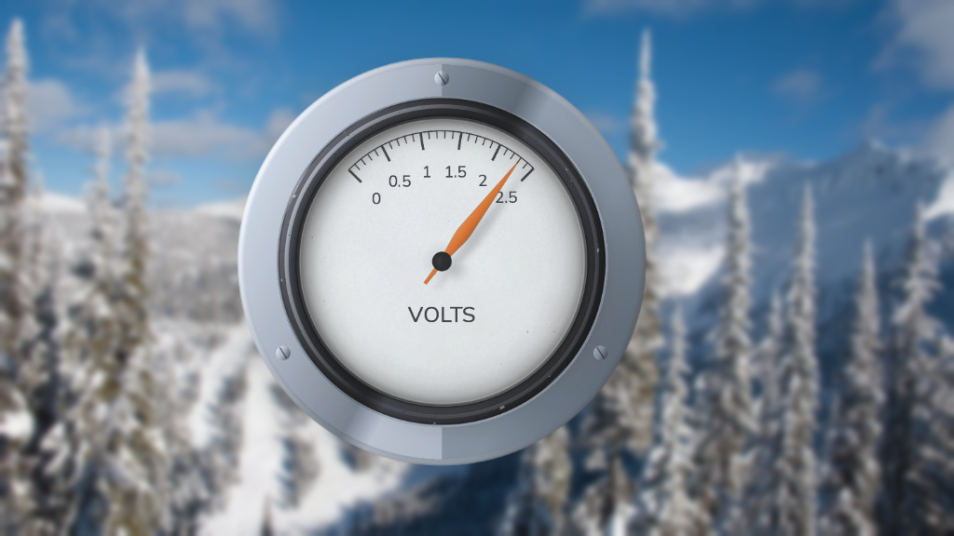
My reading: V 2.3
